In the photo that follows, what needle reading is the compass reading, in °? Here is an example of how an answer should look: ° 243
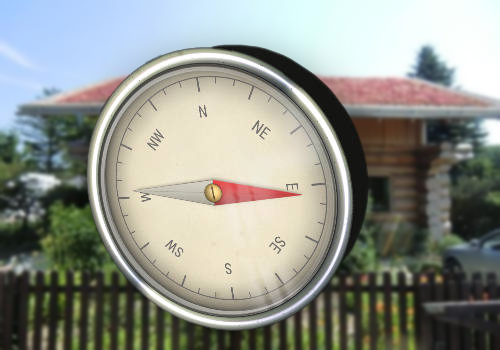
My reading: ° 95
